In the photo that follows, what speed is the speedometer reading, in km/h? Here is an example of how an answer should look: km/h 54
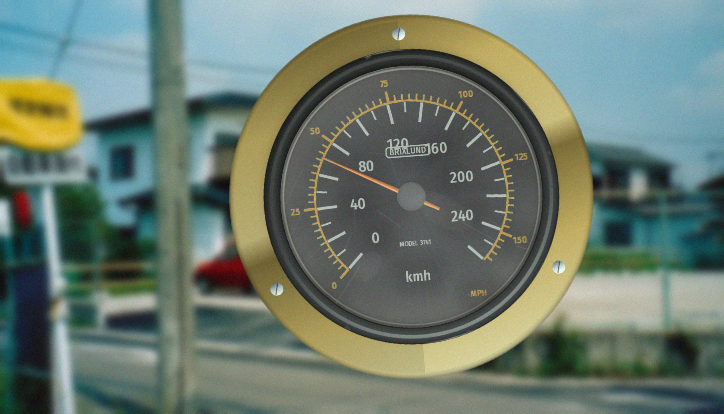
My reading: km/h 70
